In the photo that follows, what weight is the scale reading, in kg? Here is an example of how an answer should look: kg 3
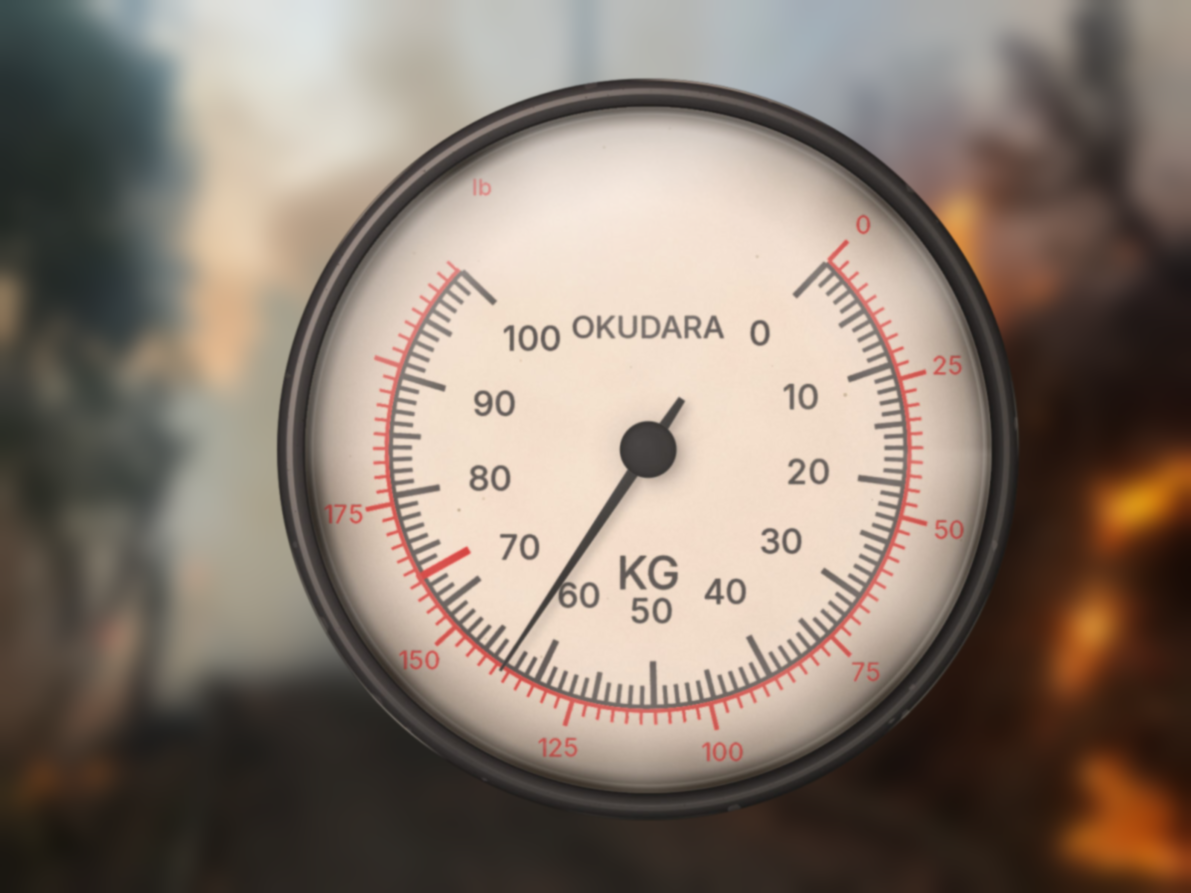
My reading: kg 63
